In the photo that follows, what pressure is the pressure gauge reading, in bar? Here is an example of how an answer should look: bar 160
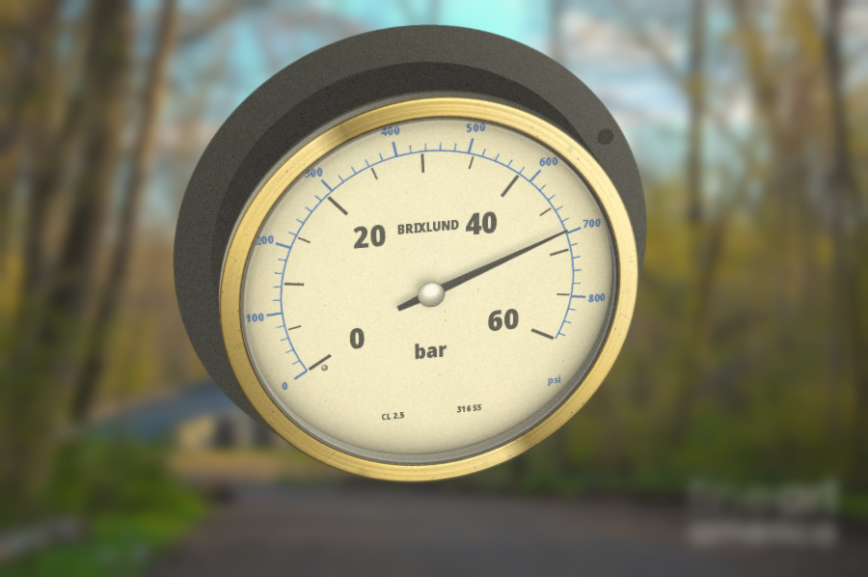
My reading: bar 47.5
